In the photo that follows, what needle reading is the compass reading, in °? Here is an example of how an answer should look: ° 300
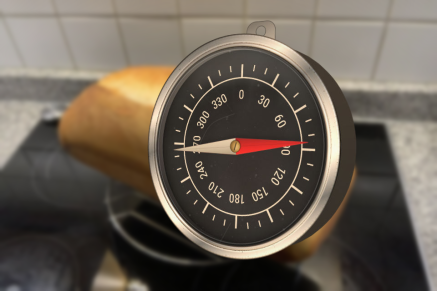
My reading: ° 85
